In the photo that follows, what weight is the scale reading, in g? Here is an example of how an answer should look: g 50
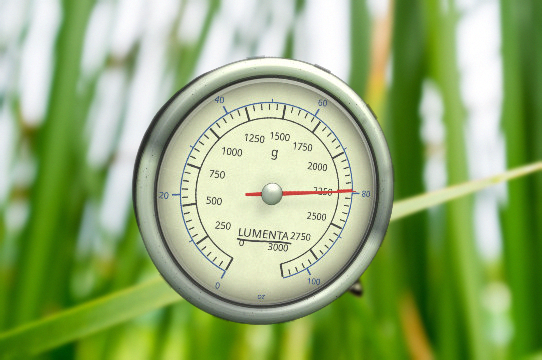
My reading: g 2250
